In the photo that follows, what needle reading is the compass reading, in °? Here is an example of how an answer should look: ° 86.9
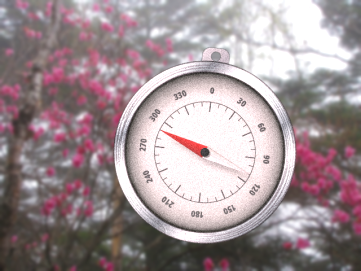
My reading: ° 290
